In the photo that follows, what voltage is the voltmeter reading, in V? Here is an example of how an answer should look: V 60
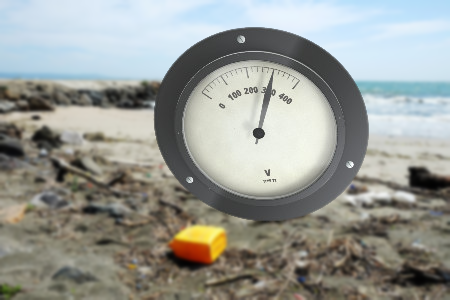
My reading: V 300
